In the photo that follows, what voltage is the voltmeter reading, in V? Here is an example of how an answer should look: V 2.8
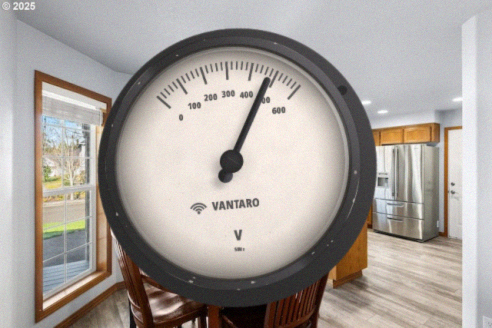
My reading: V 480
